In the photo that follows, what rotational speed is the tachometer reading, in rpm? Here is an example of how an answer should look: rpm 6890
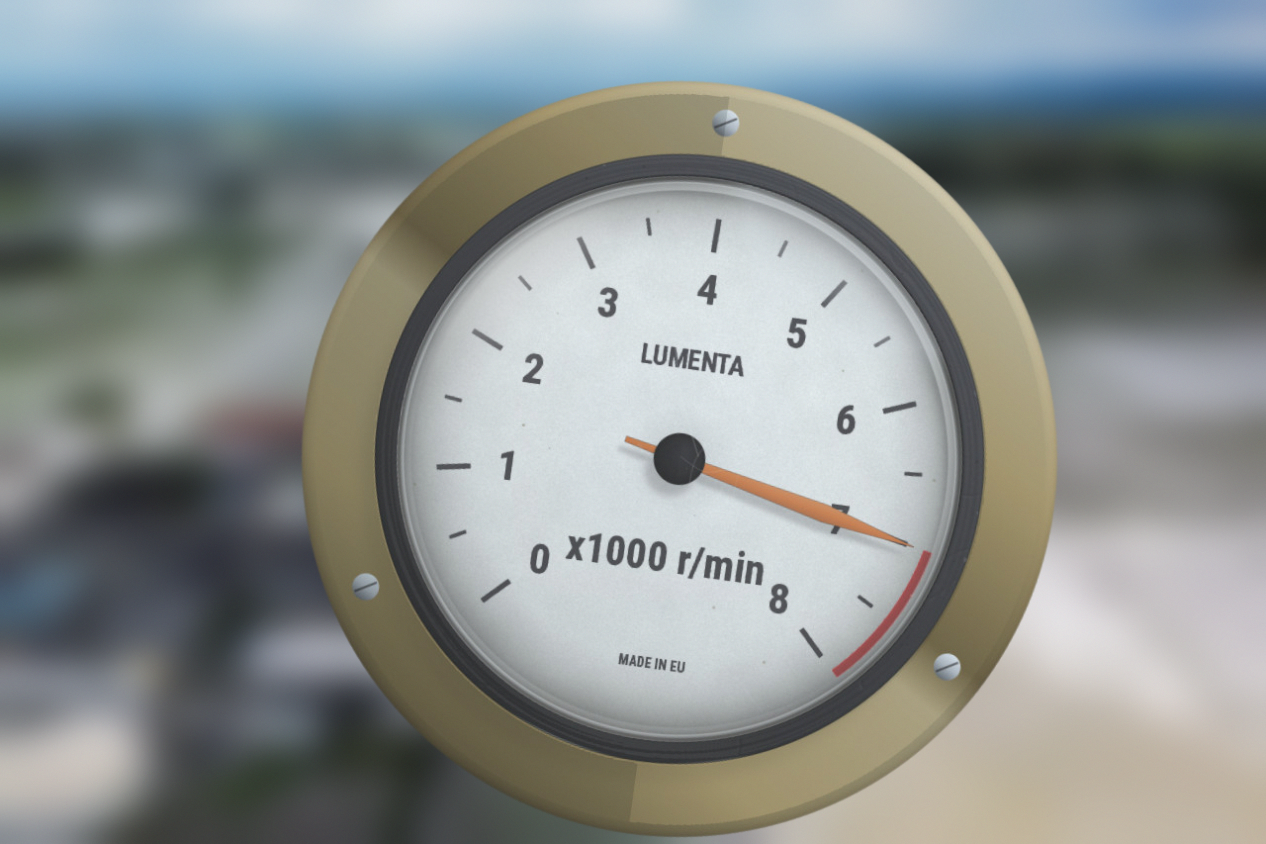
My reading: rpm 7000
